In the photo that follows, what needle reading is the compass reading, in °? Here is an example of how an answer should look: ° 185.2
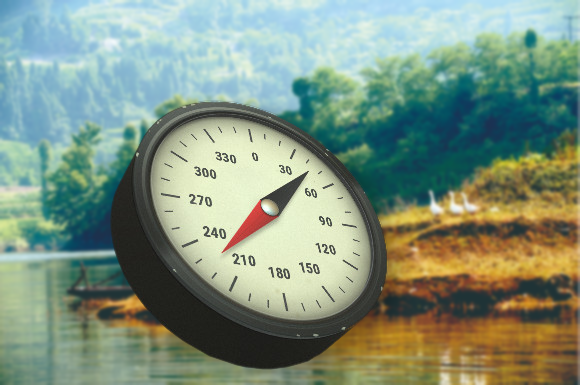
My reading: ° 225
